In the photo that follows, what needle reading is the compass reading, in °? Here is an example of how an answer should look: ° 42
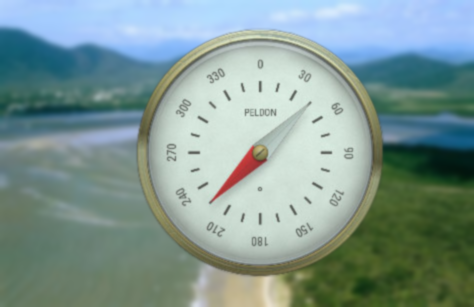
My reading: ° 225
